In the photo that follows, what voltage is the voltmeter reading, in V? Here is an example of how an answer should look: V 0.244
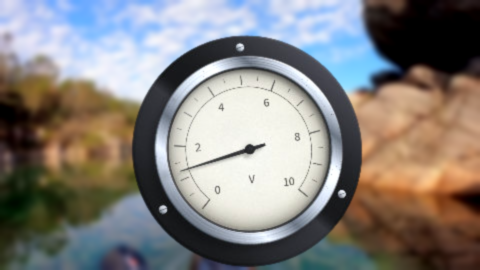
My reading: V 1.25
